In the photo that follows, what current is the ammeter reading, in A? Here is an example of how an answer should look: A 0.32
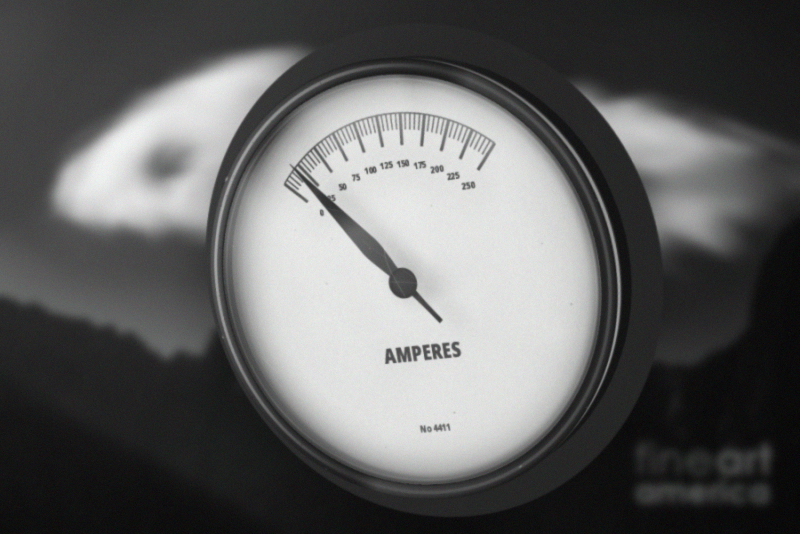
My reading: A 25
